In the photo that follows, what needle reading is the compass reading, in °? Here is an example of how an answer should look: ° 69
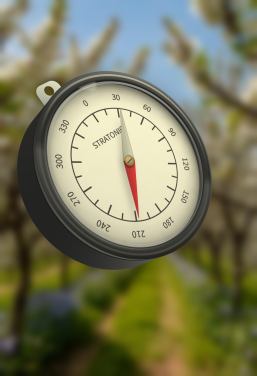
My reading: ° 210
